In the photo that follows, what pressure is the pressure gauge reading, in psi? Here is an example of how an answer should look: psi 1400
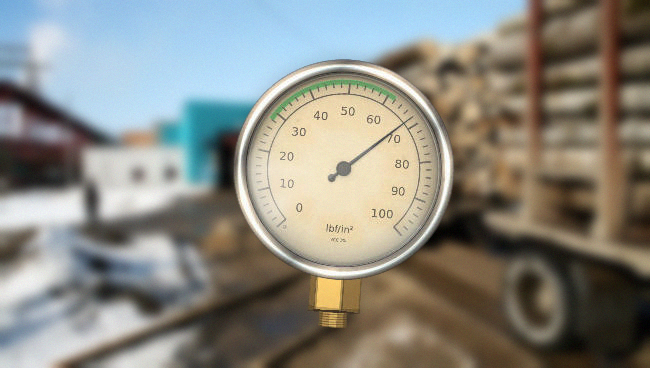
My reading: psi 68
